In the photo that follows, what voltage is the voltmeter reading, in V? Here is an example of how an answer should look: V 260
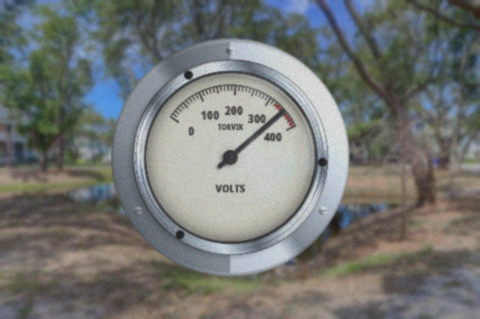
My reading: V 350
